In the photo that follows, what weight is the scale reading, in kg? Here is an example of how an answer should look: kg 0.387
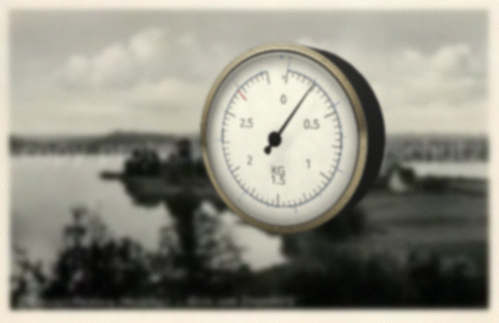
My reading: kg 0.25
